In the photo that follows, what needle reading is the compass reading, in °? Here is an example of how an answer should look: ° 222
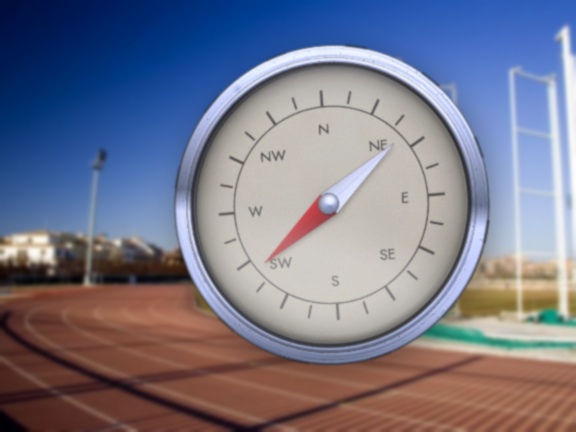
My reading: ° 232.5
